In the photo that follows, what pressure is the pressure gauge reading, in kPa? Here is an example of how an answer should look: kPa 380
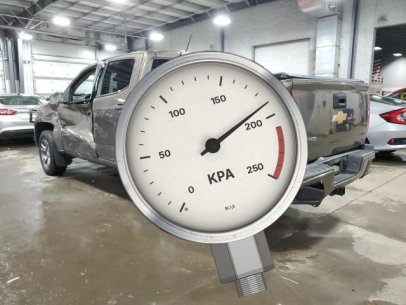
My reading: kPa 190
